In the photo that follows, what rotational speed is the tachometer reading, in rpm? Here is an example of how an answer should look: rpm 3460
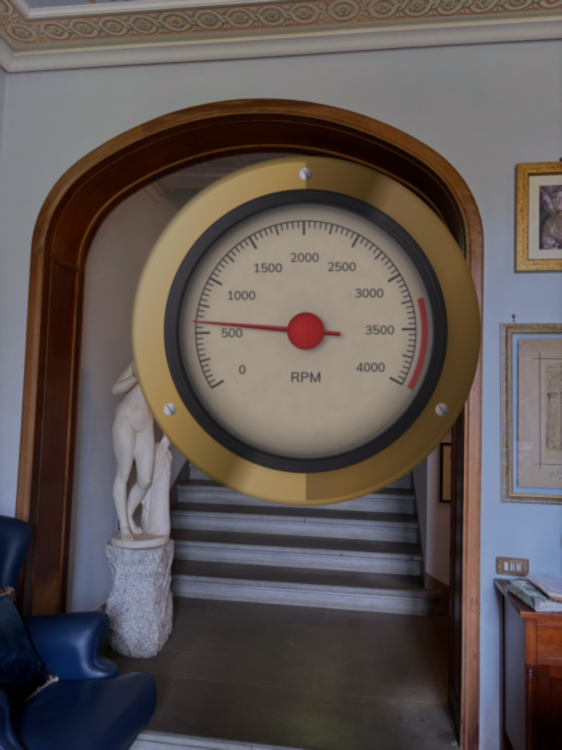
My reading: rpm 600
